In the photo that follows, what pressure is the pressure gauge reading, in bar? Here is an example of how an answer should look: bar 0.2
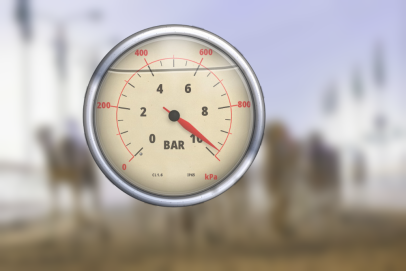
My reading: bar 9.75
